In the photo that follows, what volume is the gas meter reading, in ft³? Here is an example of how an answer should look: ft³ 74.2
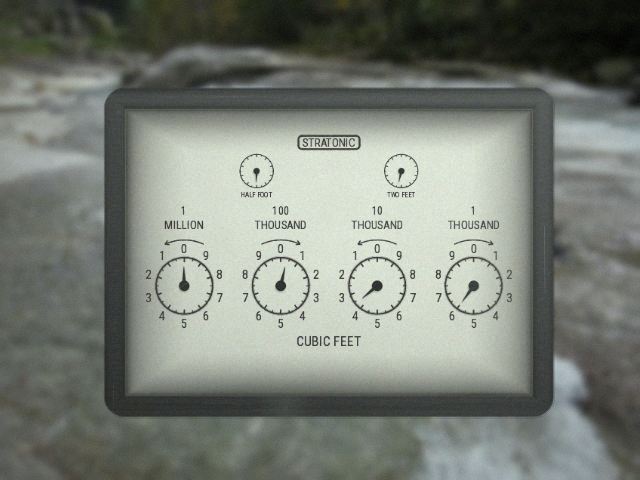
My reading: ft³ 3600
